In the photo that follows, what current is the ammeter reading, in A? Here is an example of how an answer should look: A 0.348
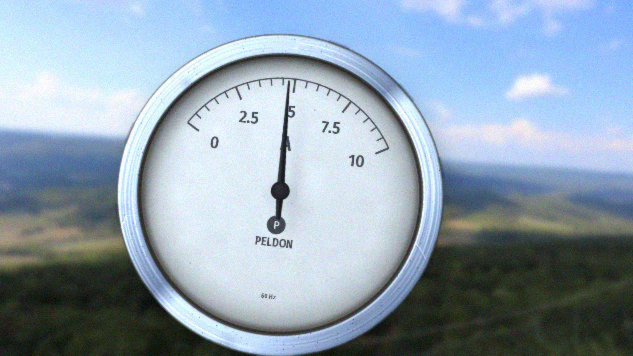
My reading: A 4.75
